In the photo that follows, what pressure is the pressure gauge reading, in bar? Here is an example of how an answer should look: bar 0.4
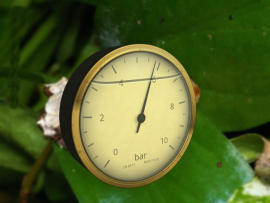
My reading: bar 5.75
